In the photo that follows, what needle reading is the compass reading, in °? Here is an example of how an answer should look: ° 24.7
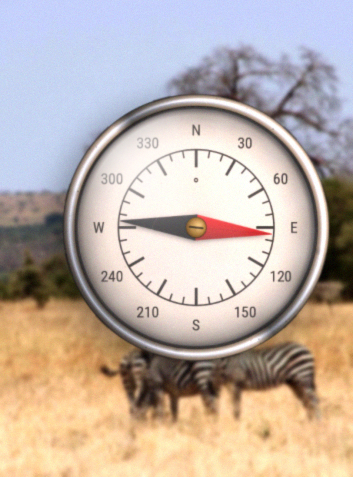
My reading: ° 95
